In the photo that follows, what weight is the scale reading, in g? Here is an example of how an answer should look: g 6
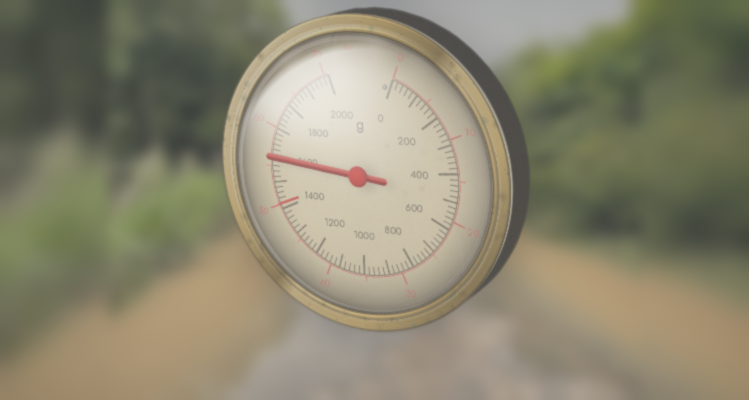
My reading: g 1600
